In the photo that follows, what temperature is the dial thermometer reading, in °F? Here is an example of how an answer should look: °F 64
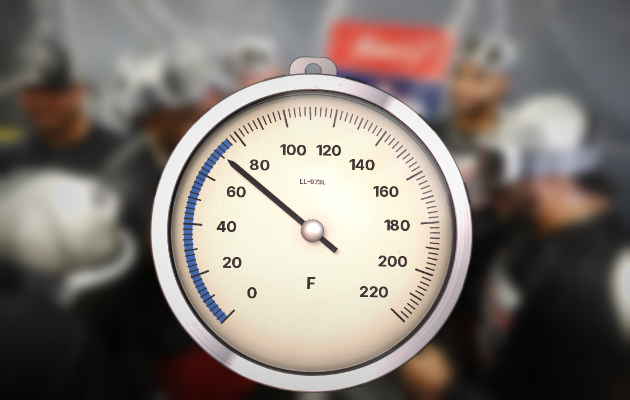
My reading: °F 70
